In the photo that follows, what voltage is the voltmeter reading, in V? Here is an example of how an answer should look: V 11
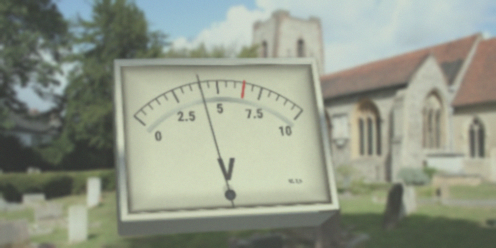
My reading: V 4
